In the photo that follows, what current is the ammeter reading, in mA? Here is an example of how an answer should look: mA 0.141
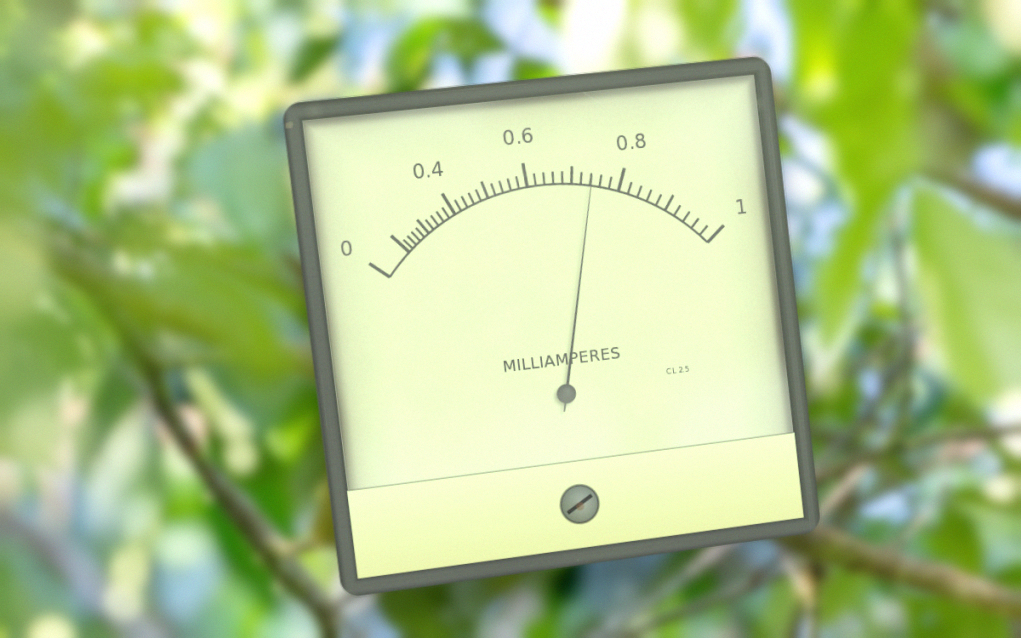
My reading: mA 0.74
